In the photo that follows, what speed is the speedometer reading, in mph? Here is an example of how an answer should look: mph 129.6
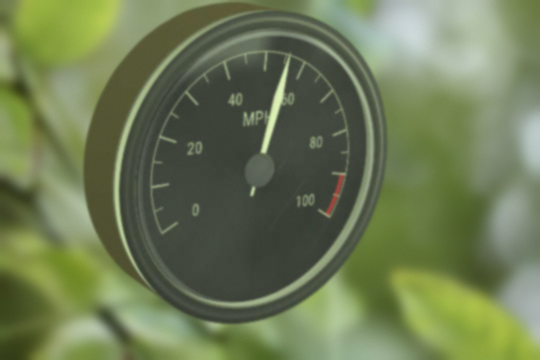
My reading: mph 55
